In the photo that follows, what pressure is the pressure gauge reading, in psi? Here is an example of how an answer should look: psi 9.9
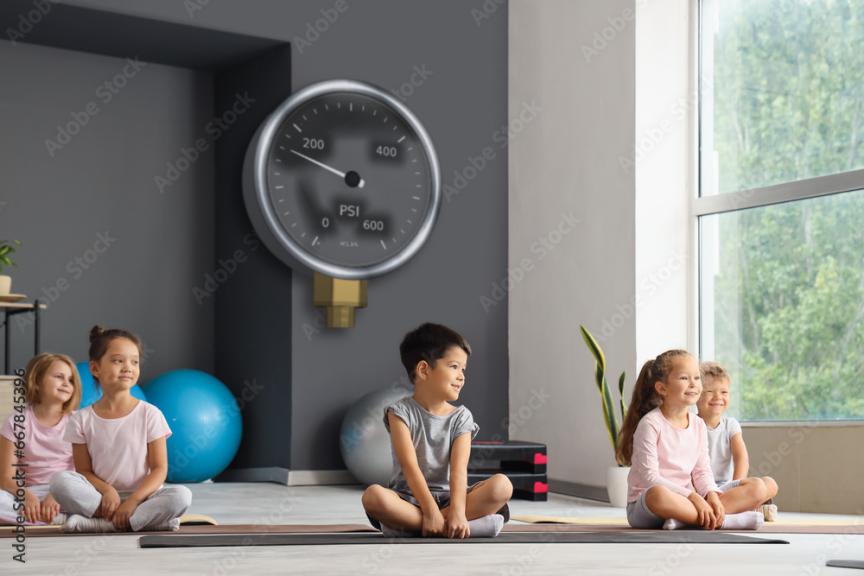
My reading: psi 160
